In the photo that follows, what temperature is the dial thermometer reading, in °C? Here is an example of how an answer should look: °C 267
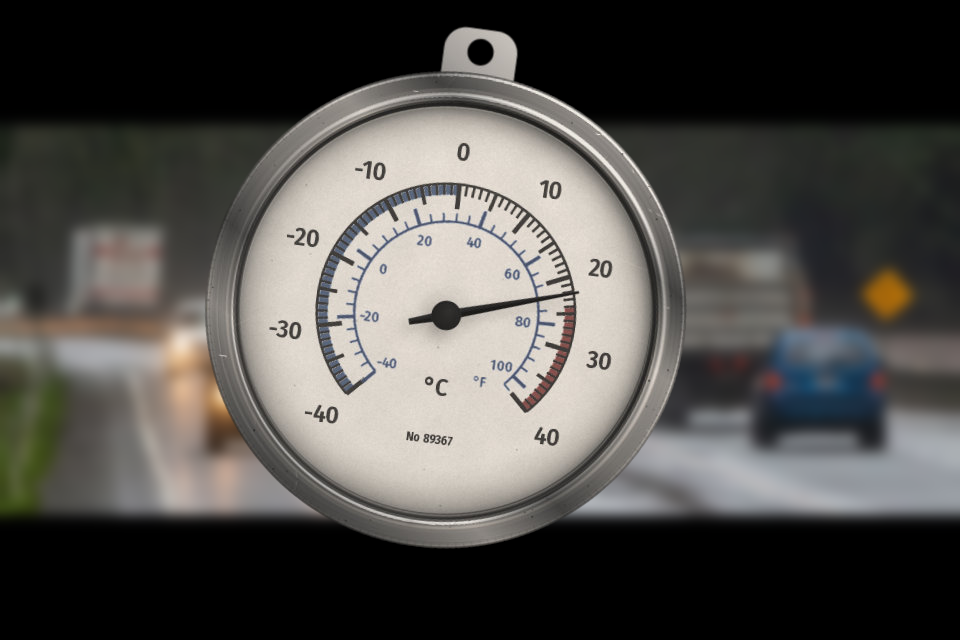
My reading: °C 22
